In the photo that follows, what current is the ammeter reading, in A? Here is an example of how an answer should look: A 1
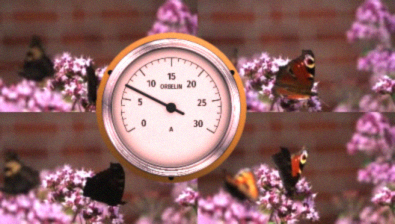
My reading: A 7
